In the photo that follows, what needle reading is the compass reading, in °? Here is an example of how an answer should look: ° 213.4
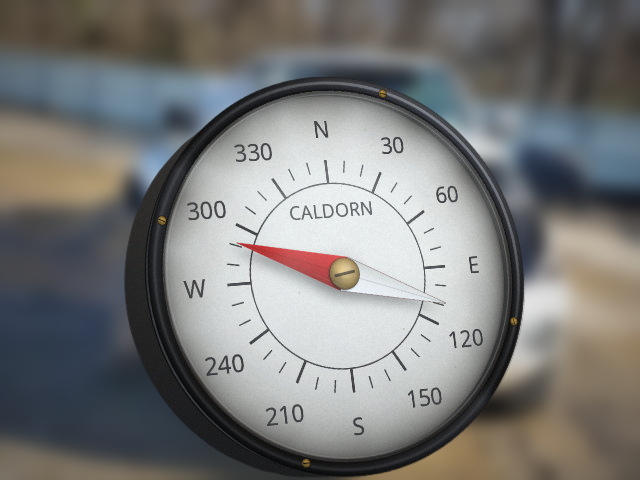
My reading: ° 290
